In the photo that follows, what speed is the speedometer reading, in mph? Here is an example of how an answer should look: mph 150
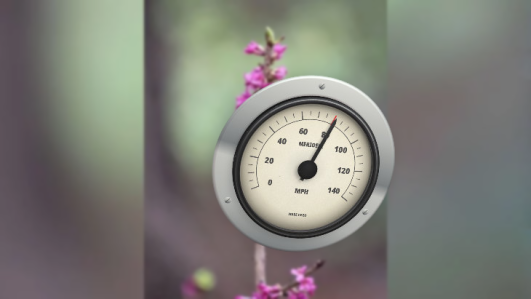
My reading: mph 80
